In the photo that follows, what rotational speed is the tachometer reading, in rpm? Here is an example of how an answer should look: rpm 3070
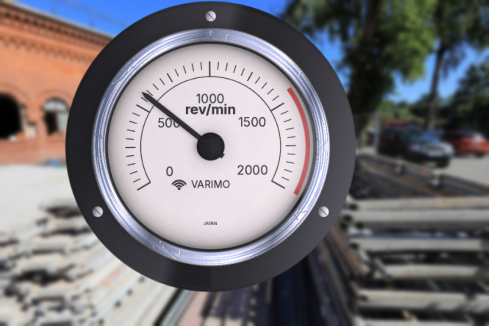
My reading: rpm 575
